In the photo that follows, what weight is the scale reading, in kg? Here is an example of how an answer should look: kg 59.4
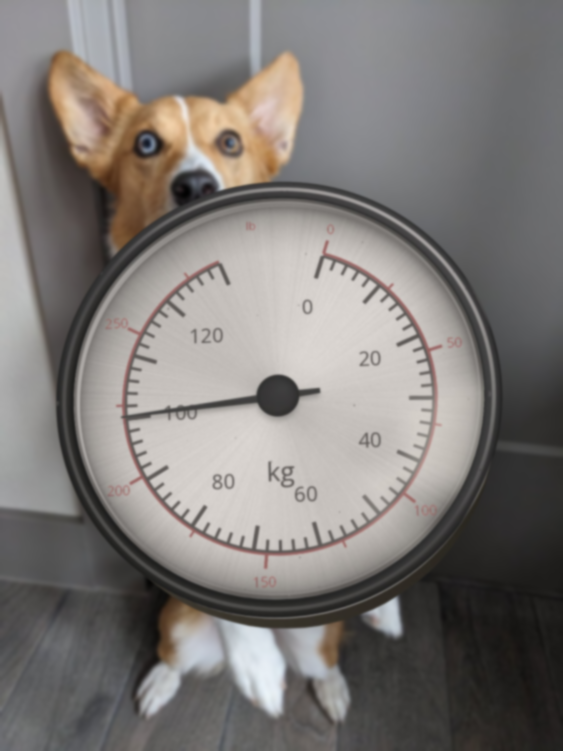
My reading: kg 100
